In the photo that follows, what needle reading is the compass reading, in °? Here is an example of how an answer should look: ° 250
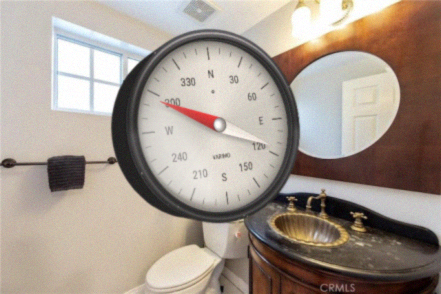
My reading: ° 295
